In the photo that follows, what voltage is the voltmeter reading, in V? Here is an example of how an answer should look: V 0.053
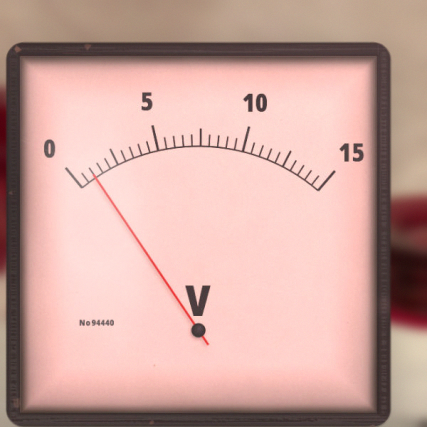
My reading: V 1
